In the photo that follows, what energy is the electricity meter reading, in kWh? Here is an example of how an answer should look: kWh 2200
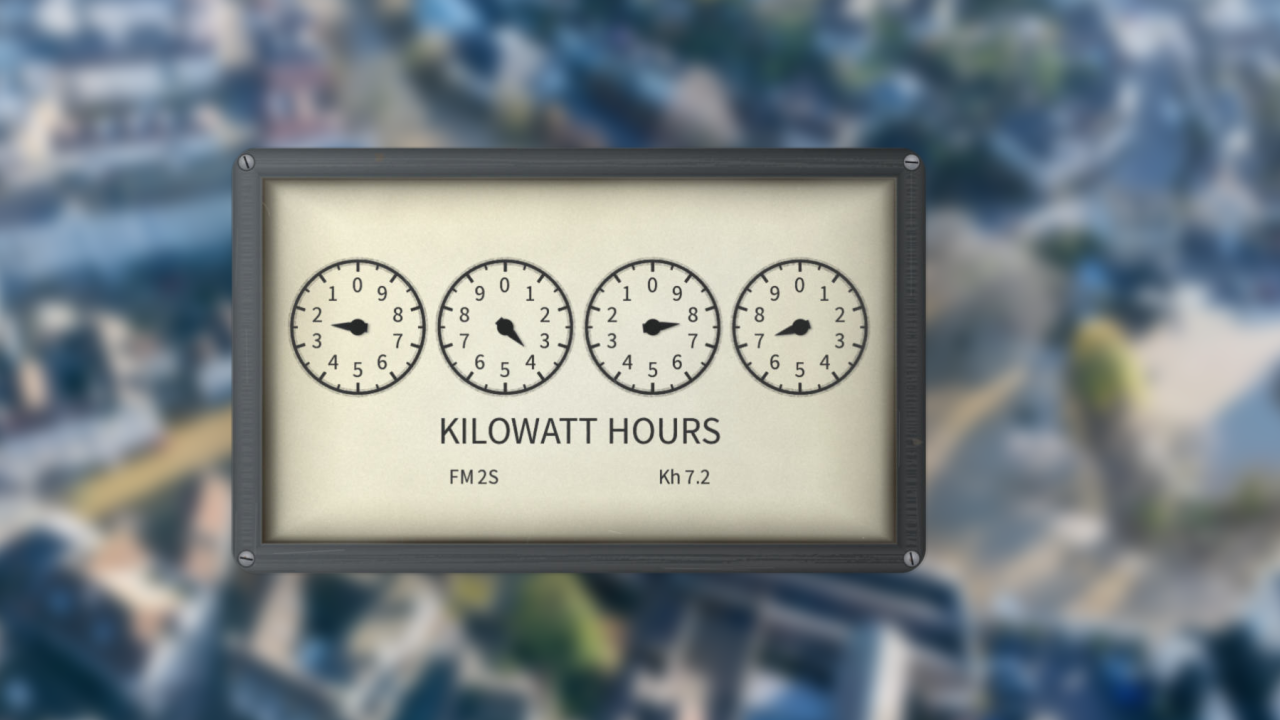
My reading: kWh 2377
